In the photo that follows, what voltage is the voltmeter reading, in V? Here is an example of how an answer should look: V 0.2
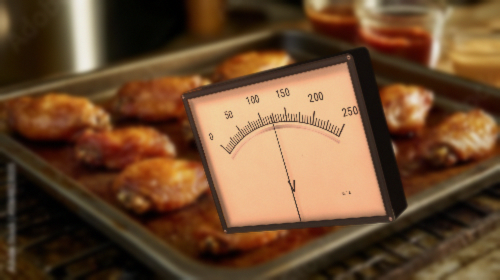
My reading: V 125
